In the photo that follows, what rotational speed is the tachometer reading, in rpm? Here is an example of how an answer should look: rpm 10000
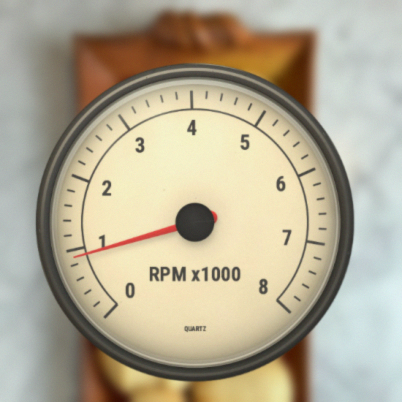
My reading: rpm 900
